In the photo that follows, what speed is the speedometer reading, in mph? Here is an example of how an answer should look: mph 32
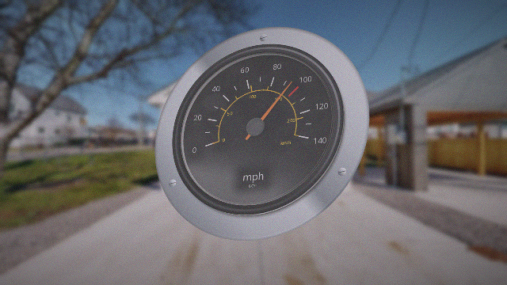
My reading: mph 95
